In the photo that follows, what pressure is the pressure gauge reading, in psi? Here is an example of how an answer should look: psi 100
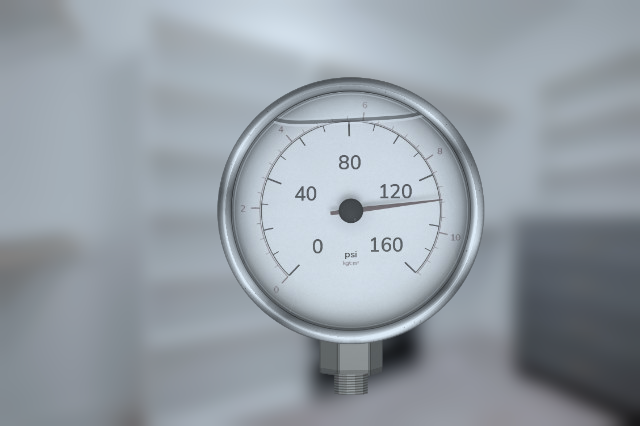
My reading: psi 130
